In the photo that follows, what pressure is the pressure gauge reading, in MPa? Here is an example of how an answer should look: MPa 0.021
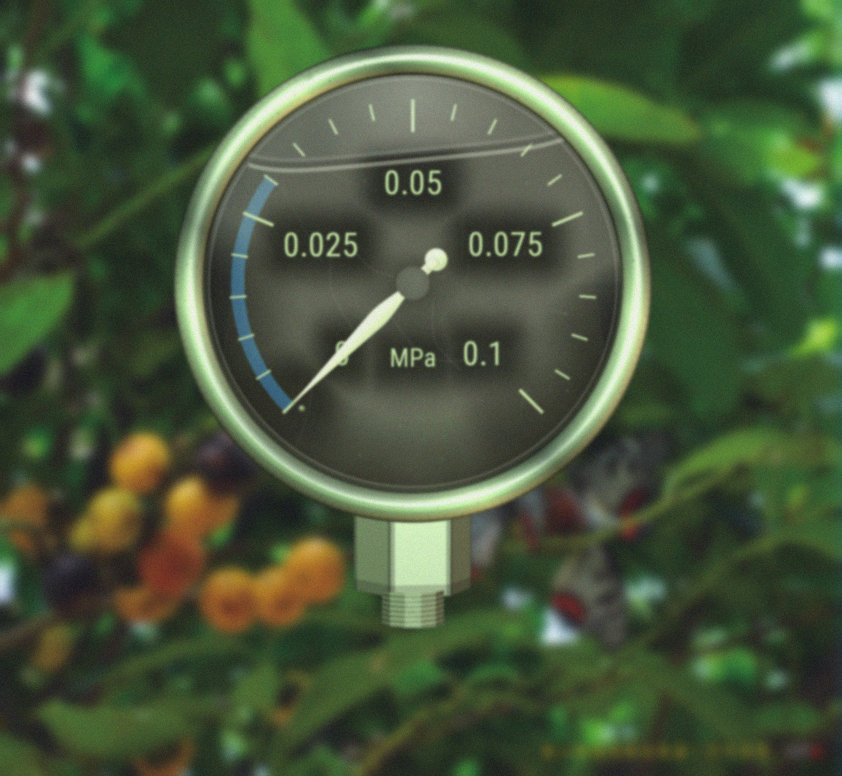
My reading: MPa 0
